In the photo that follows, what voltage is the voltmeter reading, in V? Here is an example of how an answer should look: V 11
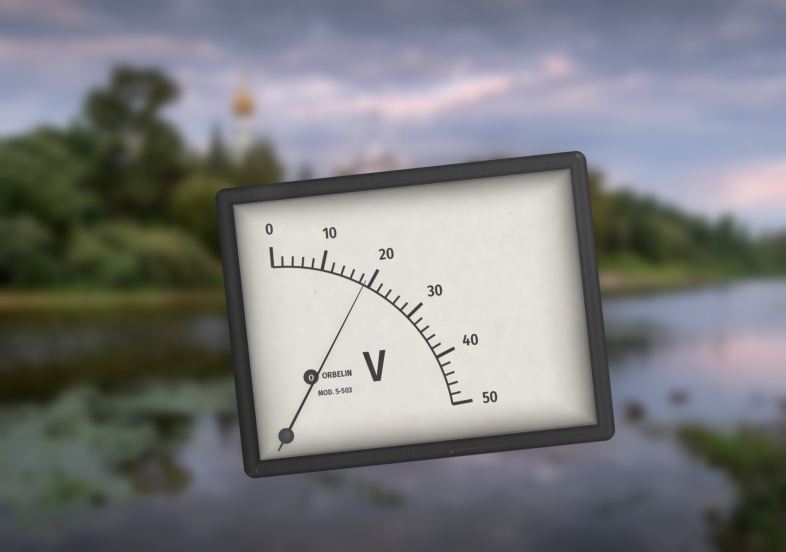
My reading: V 19
